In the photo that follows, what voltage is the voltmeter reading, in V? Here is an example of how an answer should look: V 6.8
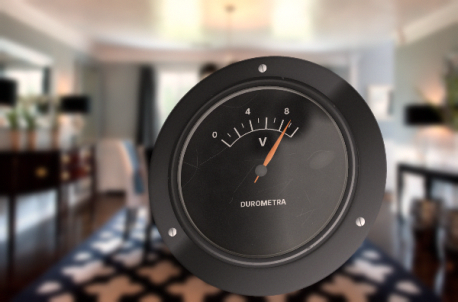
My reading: V 9
